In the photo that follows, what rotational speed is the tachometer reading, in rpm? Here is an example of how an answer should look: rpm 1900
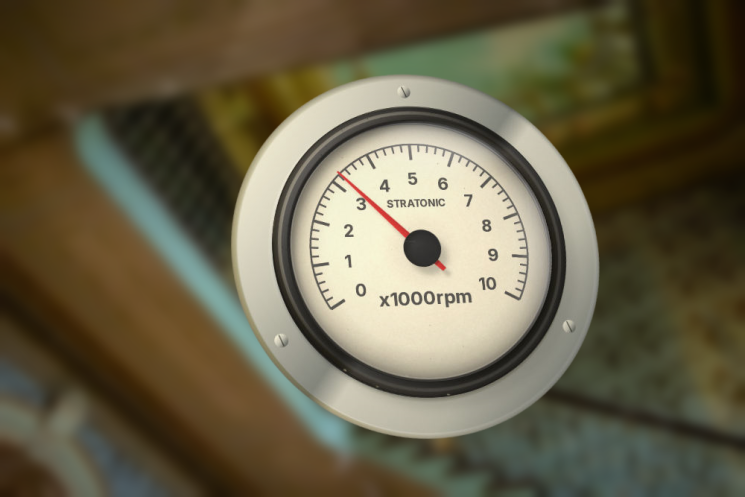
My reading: rpm 3200
